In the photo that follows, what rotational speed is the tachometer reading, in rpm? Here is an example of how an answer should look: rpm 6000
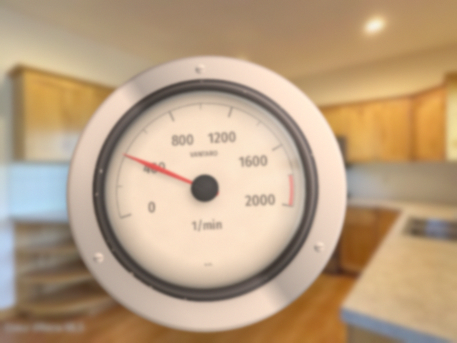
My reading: rpm 400
